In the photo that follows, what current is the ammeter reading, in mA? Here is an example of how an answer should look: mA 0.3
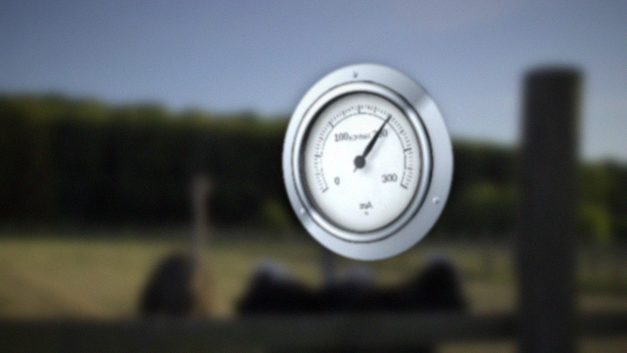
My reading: mA 200
